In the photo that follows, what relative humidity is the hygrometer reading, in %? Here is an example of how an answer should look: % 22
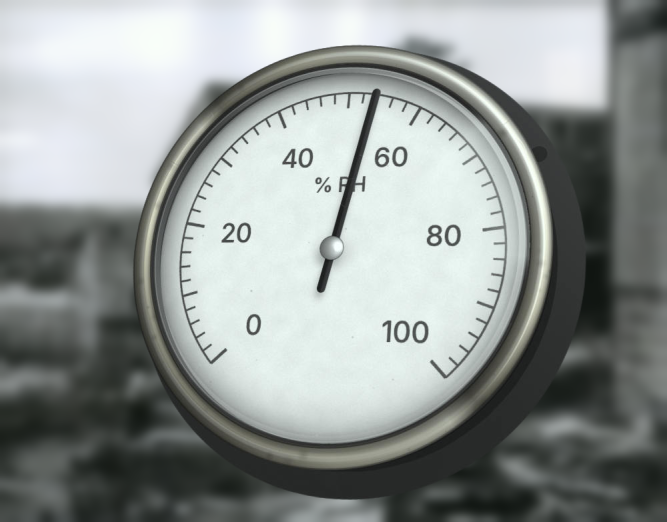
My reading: % 54
